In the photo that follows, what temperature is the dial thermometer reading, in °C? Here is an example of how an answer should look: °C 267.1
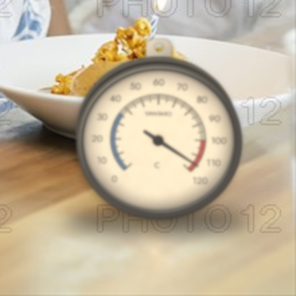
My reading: °C 115
